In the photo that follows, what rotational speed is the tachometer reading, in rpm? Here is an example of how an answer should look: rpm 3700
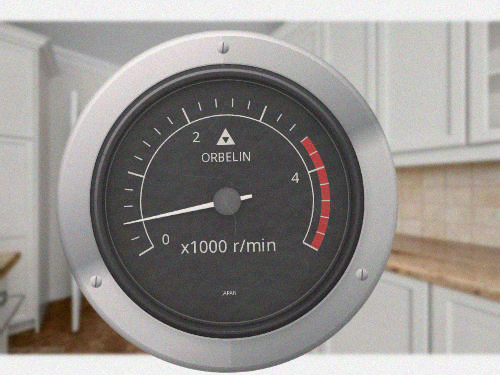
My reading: rpm 400
